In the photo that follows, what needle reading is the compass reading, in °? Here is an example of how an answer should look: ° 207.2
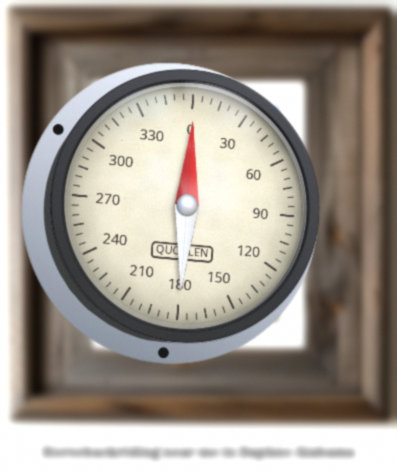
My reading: ° 0
